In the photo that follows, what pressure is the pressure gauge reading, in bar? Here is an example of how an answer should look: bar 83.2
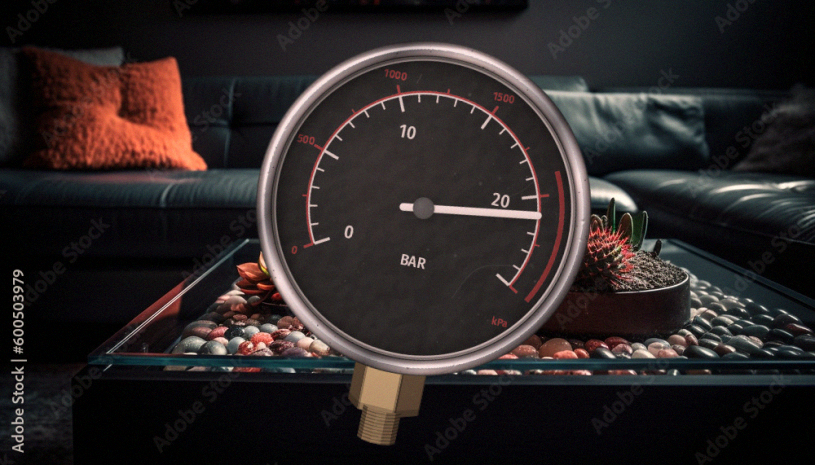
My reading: bar 21
